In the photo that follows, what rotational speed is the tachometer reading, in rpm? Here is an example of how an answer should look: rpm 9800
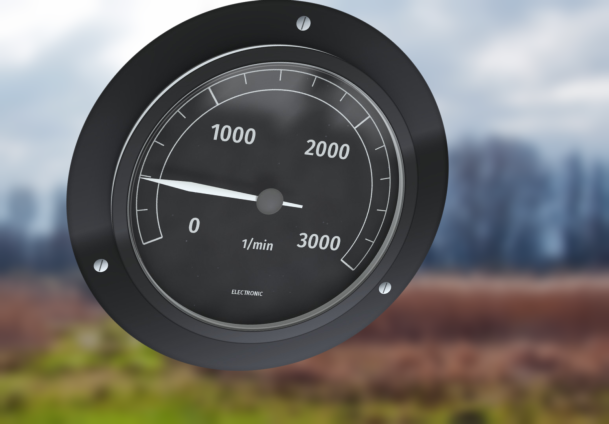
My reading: rpm 400
